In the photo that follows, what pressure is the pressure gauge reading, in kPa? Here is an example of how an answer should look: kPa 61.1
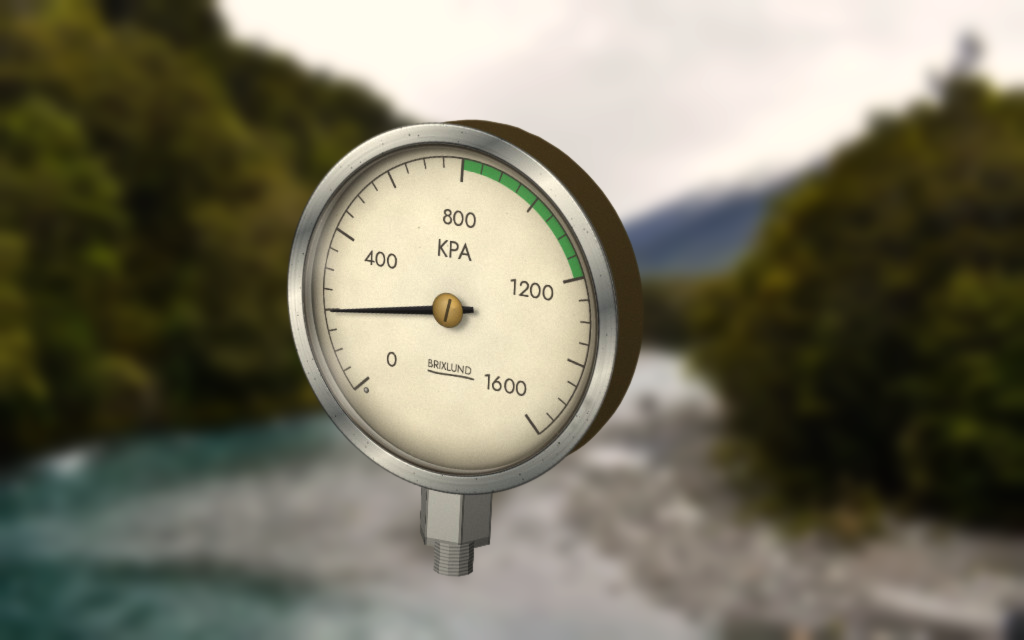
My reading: kPa 200
